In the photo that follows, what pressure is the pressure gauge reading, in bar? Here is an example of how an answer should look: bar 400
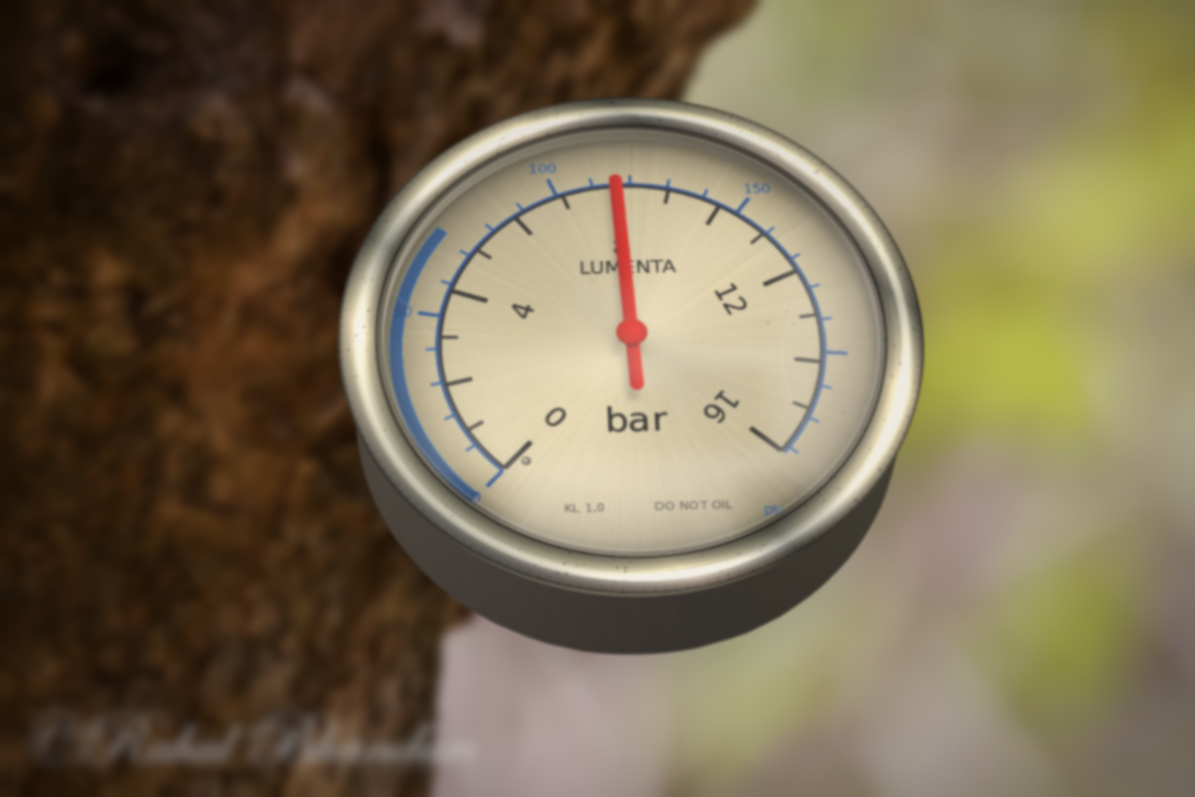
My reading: bar 8
